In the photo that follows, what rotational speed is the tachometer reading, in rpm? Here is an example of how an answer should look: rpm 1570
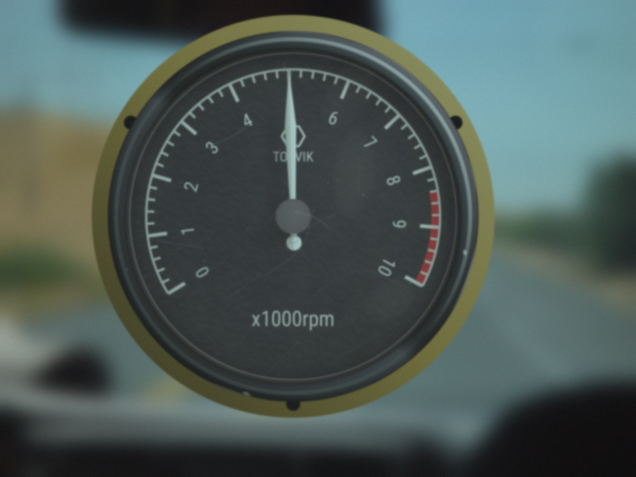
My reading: rpm 5000
